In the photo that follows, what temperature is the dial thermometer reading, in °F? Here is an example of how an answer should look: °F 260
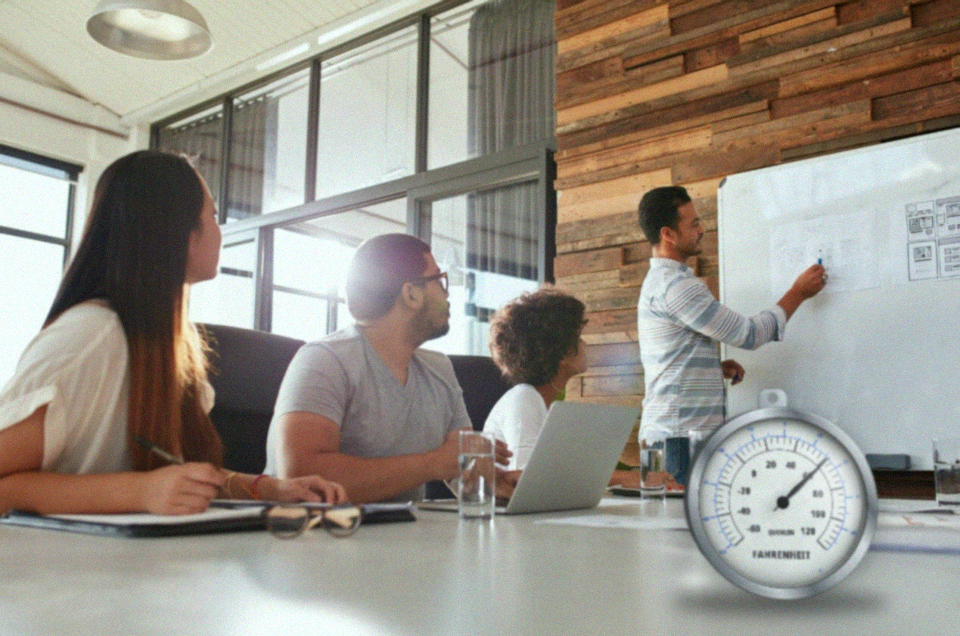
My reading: °F 60
